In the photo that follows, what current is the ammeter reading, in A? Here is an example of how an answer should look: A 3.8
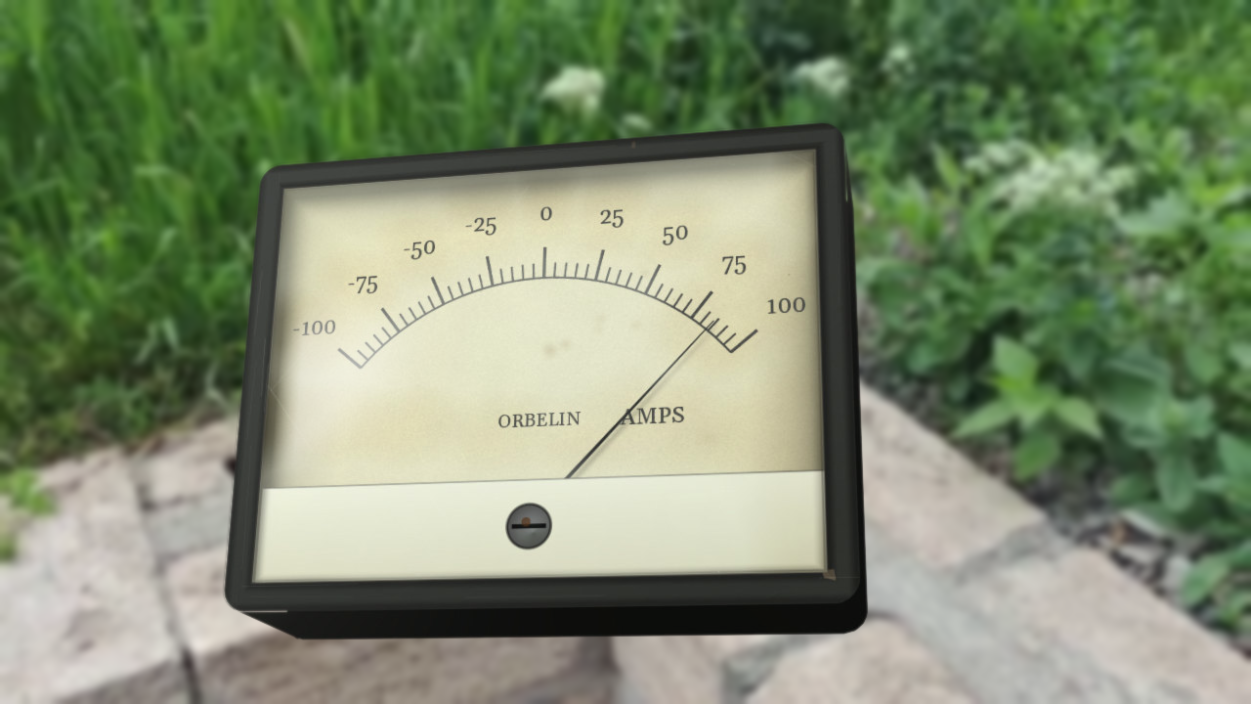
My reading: A 85
